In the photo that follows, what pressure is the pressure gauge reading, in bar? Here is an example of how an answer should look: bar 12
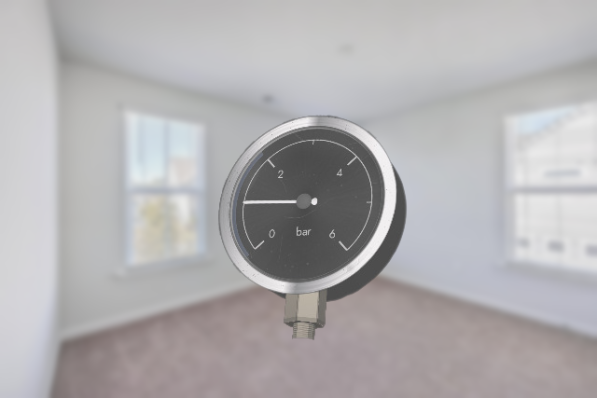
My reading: bar 1
